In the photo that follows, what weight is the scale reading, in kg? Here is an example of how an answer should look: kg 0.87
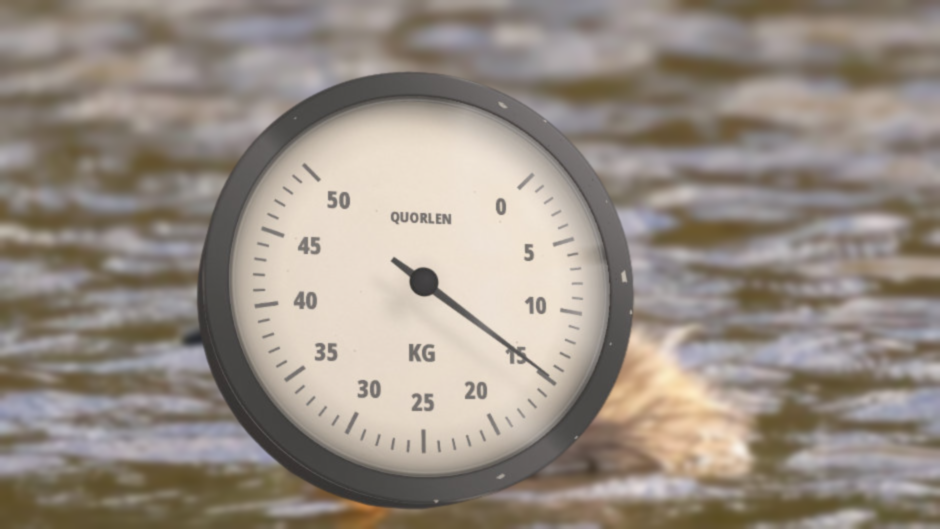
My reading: kg 15
